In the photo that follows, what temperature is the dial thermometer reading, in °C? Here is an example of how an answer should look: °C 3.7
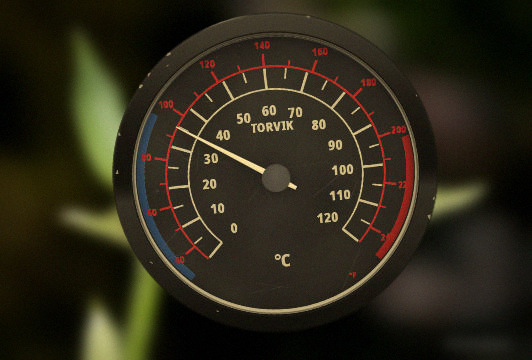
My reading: °C 35
